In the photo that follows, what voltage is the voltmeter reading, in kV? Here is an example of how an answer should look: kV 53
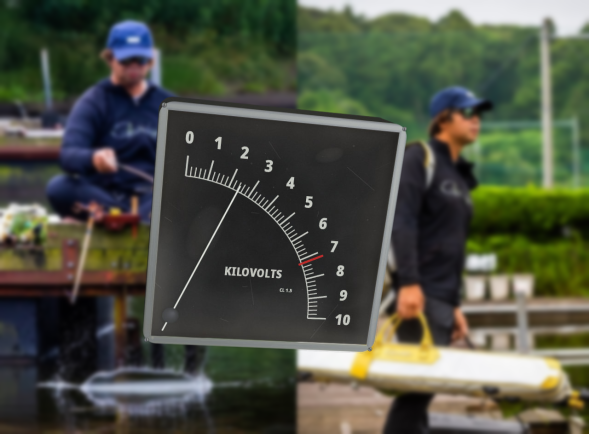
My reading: kV 2.4
